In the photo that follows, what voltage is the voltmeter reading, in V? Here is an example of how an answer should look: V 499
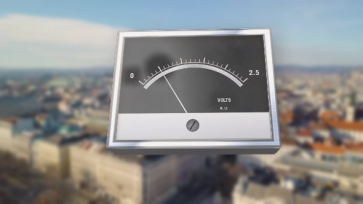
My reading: V 0.5
